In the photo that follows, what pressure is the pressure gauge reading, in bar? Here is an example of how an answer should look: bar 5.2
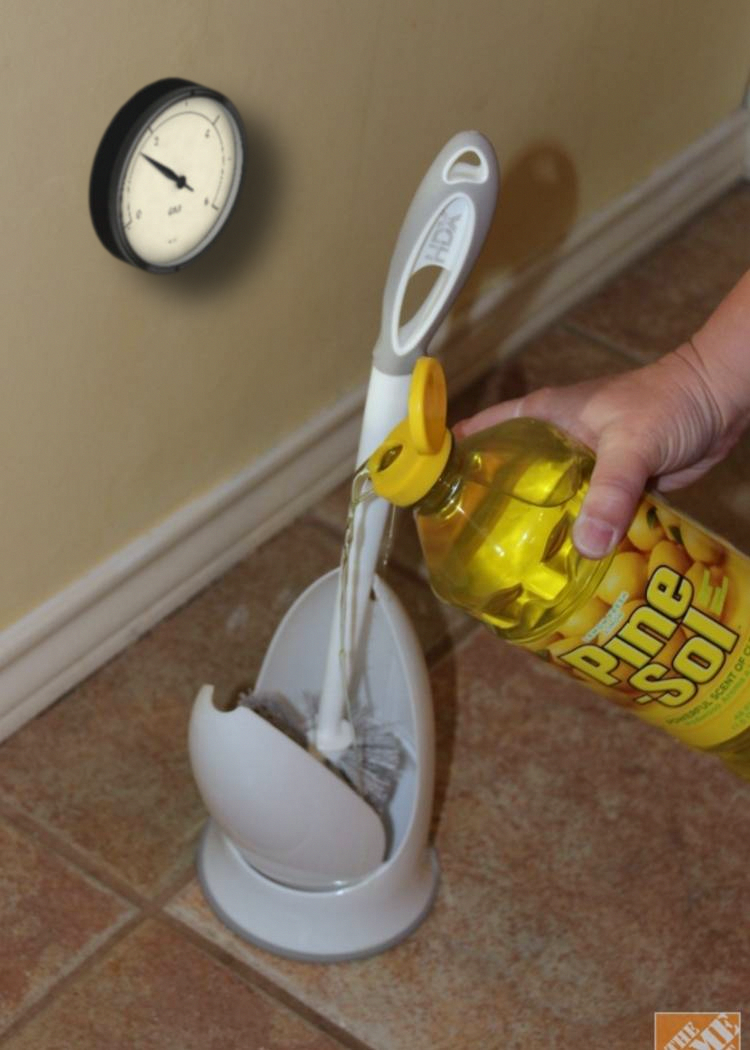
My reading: bar 1.5
